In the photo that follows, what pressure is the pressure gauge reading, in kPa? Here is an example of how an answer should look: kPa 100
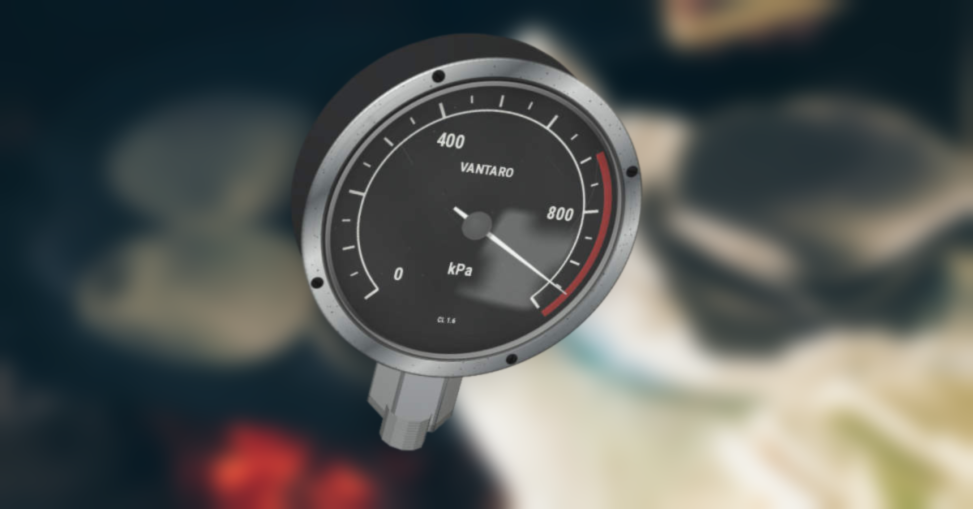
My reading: kPa 950
